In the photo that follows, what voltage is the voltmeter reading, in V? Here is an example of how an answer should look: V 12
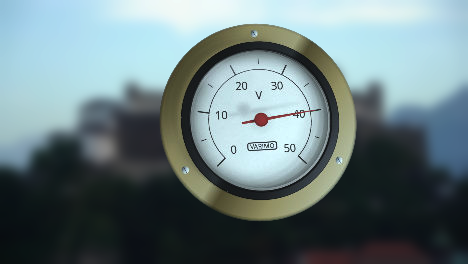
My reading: V 40
